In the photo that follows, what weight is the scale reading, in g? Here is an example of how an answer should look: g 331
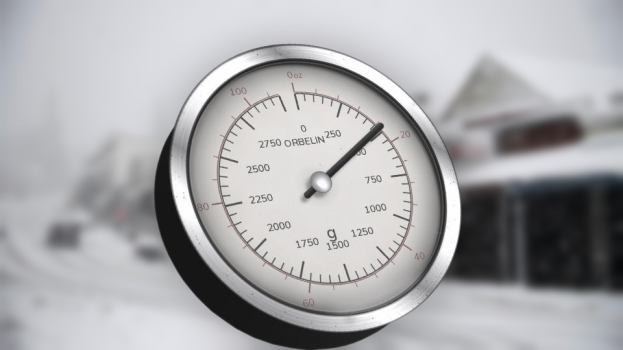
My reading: g 475
